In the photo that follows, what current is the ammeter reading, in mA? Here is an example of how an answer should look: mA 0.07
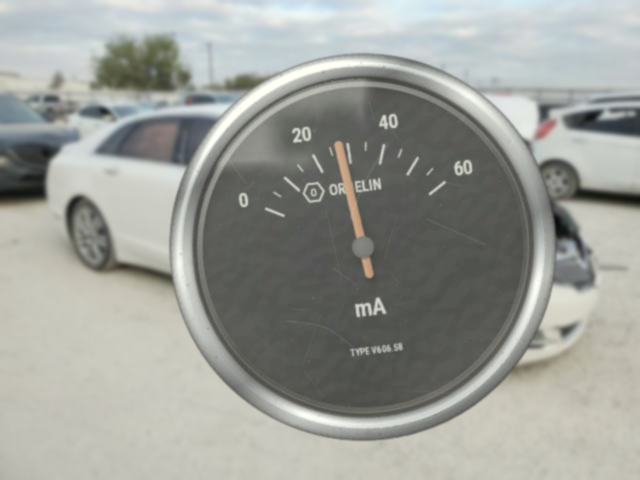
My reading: mA 27.5
